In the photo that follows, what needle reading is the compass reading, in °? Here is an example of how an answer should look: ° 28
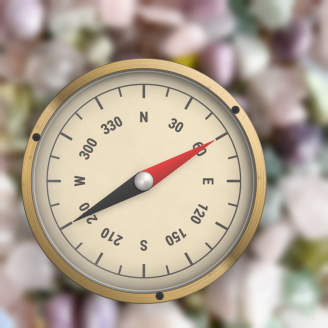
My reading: ° 60
